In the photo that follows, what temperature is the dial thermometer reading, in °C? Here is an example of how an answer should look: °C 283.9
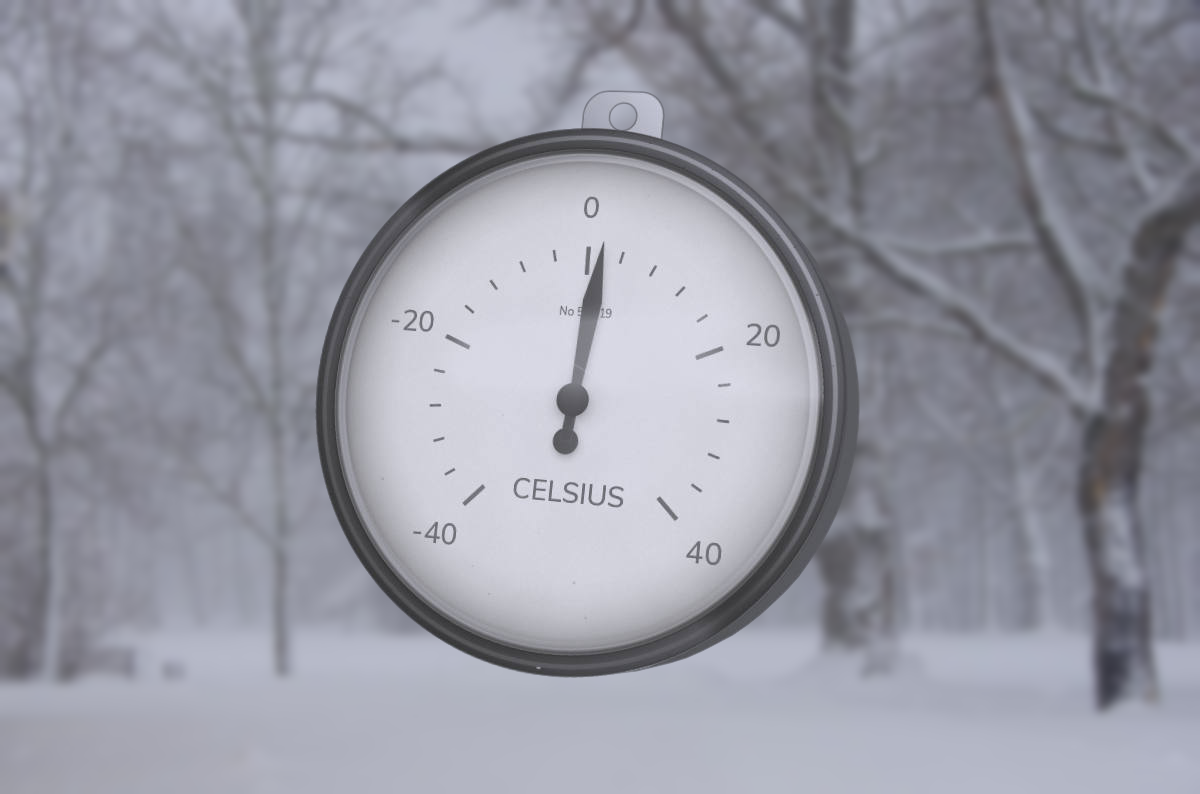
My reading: °C 2
